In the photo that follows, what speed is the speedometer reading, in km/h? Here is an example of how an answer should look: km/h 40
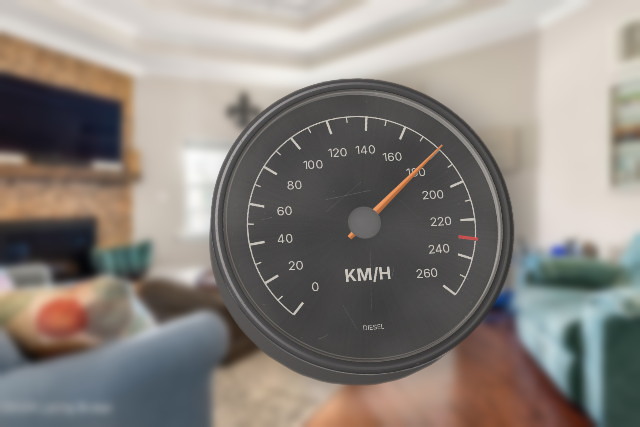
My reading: km/h 180
